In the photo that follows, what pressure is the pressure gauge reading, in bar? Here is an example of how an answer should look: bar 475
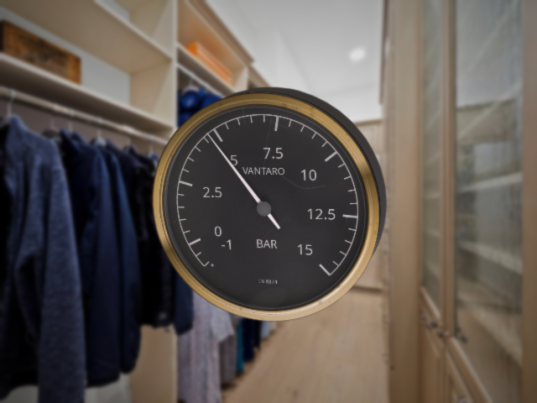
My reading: bar 4.75
